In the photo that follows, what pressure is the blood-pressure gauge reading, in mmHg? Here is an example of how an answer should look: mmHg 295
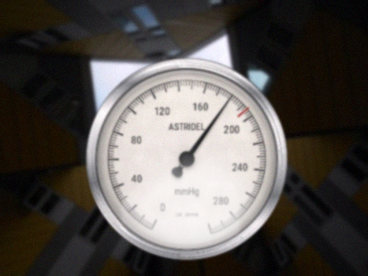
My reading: mmHg 180
